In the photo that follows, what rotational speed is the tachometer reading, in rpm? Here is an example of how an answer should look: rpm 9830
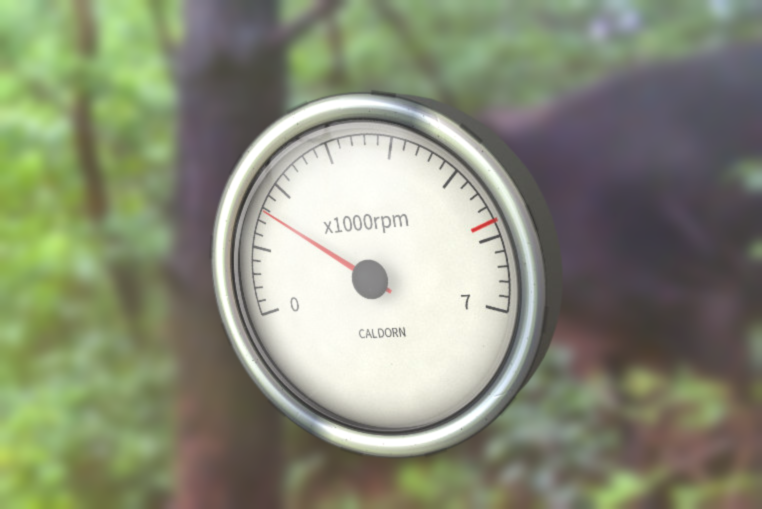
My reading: rpm 1600
